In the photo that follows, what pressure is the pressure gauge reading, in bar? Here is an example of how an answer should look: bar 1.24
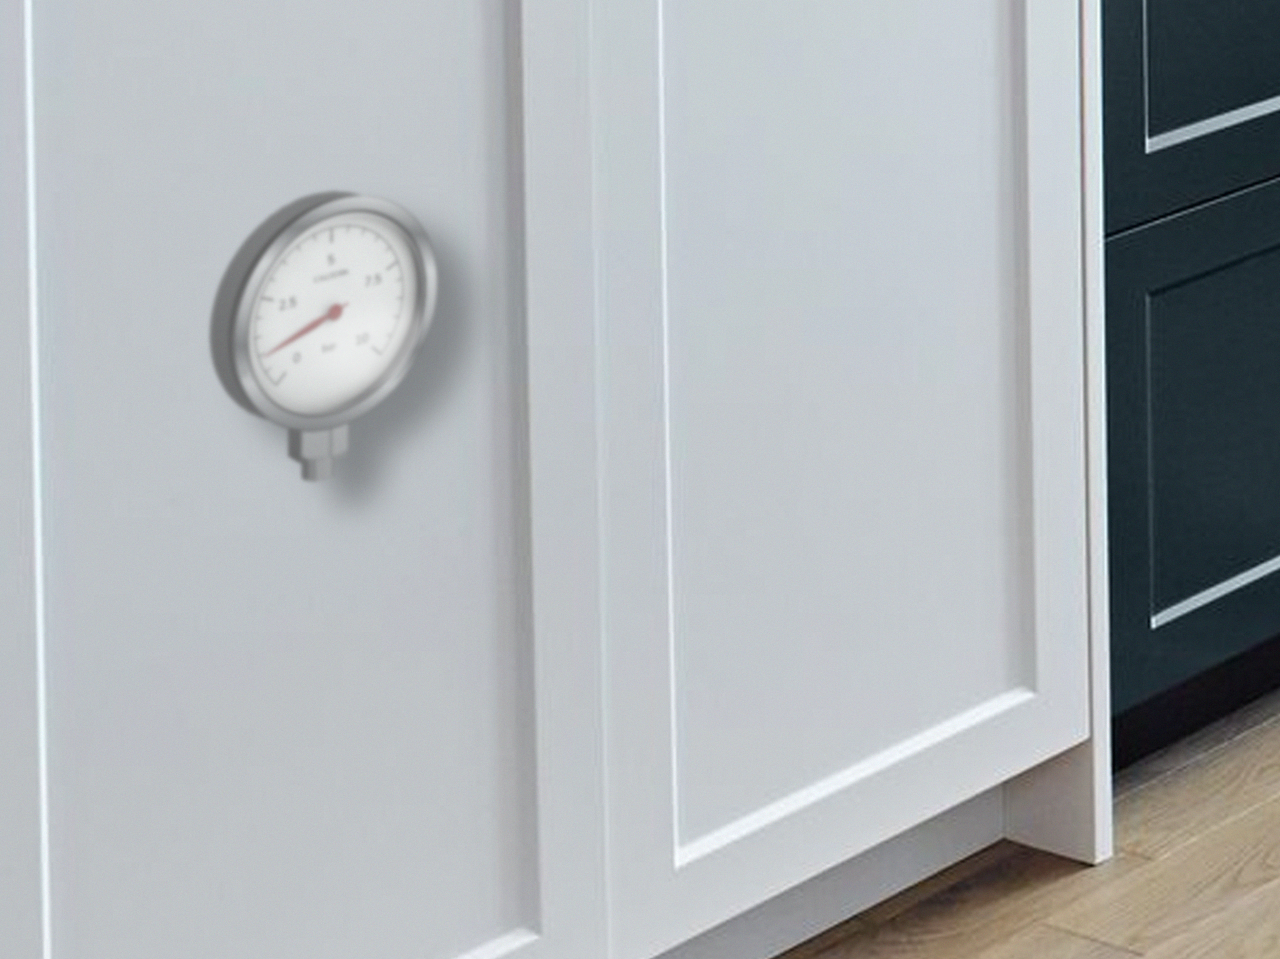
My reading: bar 1
